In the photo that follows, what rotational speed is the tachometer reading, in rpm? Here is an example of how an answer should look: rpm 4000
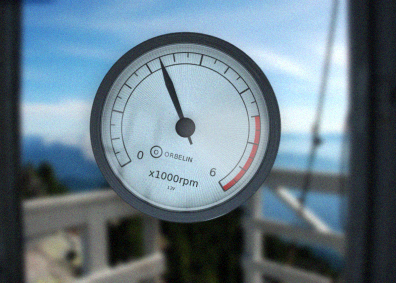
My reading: rpm 2250
